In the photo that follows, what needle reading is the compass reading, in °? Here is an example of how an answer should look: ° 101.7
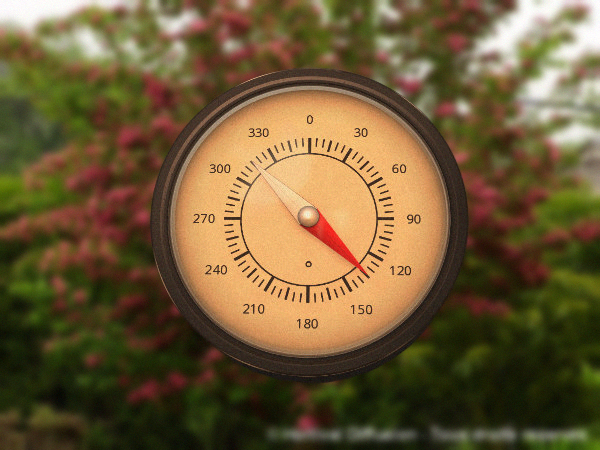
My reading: ° 135
